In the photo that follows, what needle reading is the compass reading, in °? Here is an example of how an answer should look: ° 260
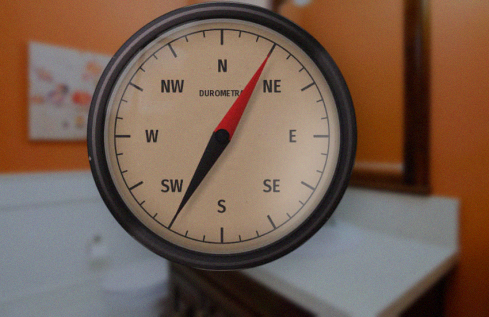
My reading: ° 30
